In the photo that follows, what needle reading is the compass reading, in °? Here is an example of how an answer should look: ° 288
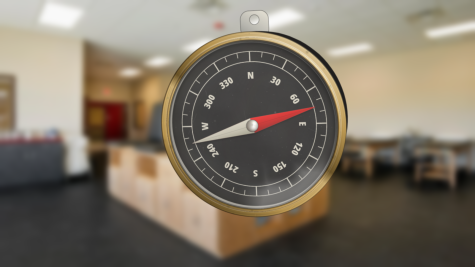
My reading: ° 75
